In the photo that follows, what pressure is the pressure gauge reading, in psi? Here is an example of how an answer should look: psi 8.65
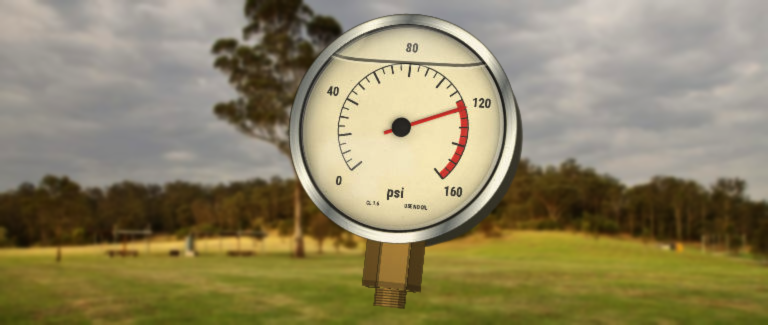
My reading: psi 120
